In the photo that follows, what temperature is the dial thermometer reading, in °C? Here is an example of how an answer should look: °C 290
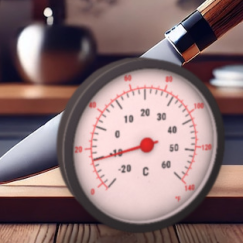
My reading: °C -10
